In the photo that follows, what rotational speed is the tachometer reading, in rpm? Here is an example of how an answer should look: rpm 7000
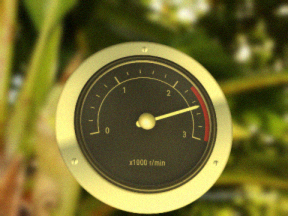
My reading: rpm 2500
